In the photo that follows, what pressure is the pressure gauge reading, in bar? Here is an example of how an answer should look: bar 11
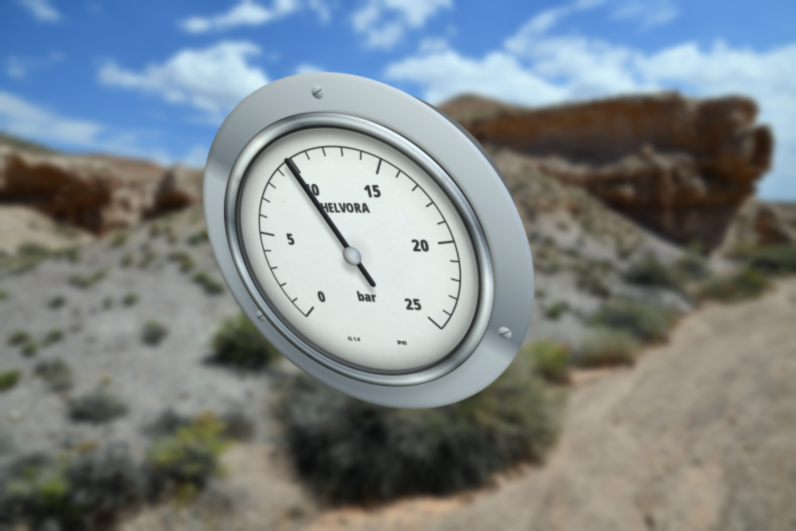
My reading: bar 10
